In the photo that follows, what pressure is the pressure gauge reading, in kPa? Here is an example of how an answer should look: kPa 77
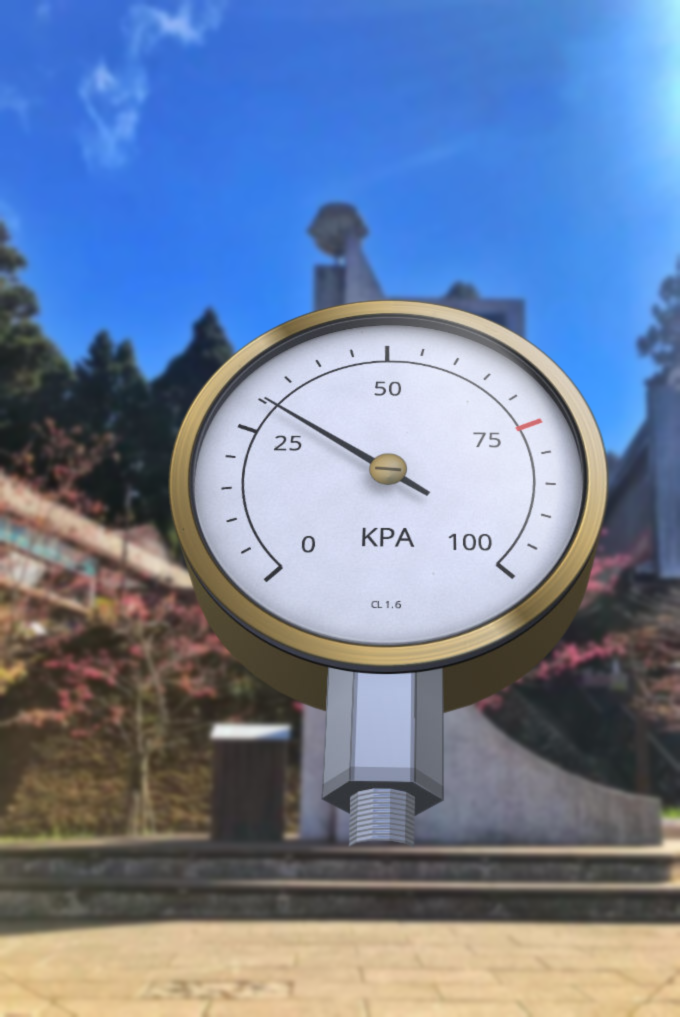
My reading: kPa 30
